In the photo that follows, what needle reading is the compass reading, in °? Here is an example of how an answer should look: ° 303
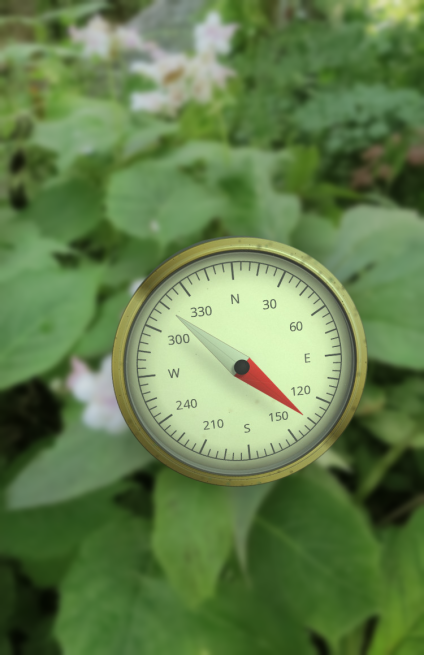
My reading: ° 135
